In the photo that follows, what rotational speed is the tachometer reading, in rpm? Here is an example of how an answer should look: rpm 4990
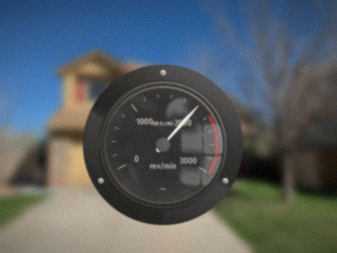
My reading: rpm 2000
